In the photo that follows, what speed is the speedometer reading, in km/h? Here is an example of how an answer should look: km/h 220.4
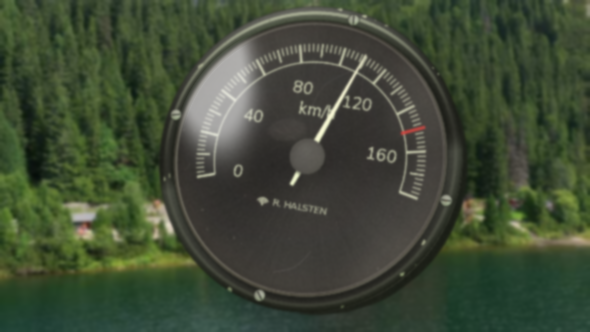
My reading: km/h 110
